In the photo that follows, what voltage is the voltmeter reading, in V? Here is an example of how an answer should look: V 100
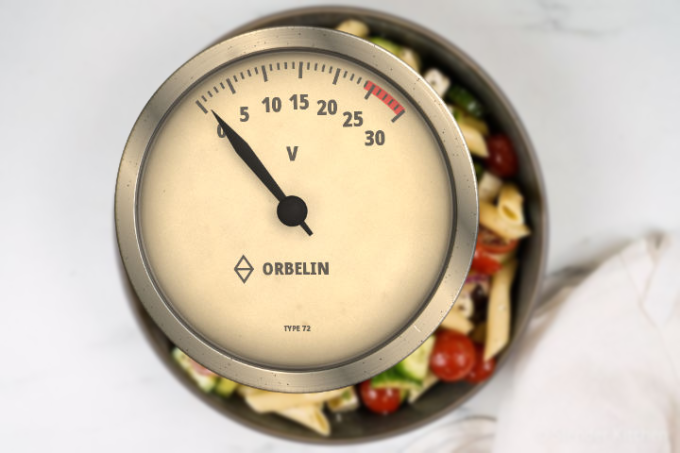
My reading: V 1
